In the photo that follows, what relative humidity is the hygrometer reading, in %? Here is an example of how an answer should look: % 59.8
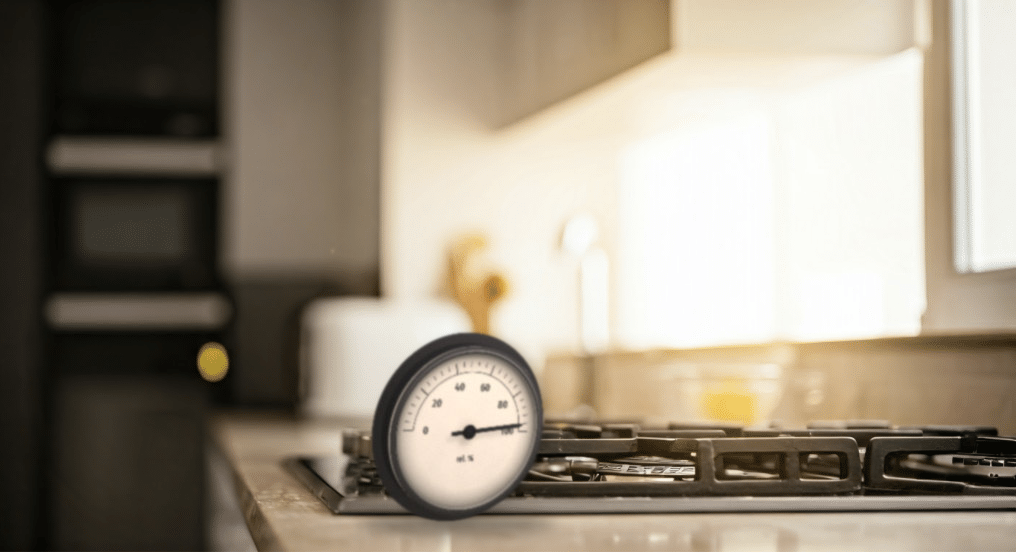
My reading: % 96
